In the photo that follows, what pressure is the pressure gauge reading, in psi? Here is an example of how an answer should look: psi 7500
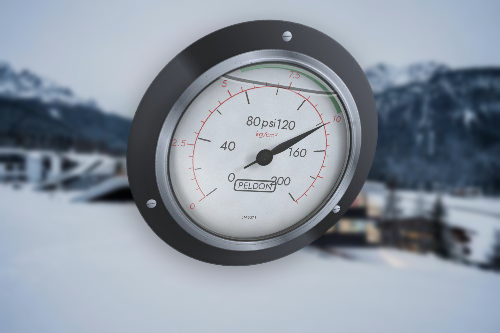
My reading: psi 140
